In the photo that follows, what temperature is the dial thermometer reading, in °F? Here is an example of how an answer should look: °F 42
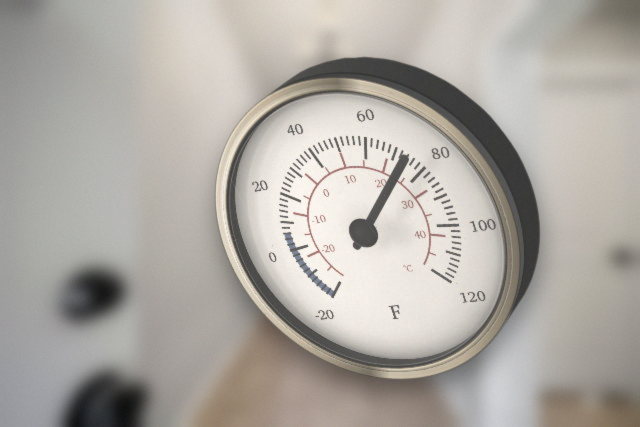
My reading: °F 74
